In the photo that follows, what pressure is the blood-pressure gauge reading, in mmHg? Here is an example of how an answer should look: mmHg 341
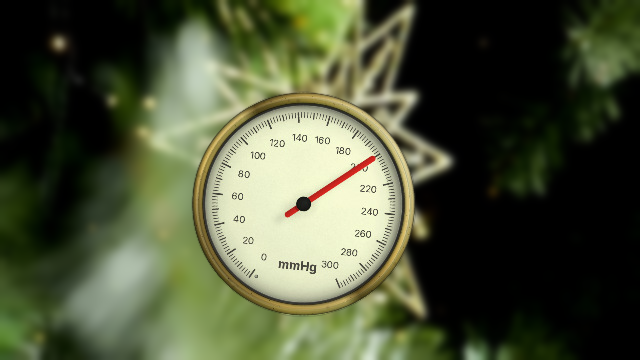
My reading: mmHg 200
